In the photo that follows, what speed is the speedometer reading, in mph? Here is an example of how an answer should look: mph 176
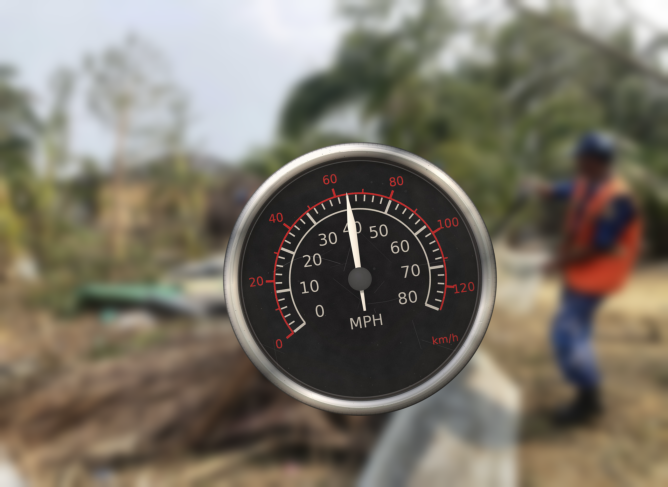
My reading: mph 40
